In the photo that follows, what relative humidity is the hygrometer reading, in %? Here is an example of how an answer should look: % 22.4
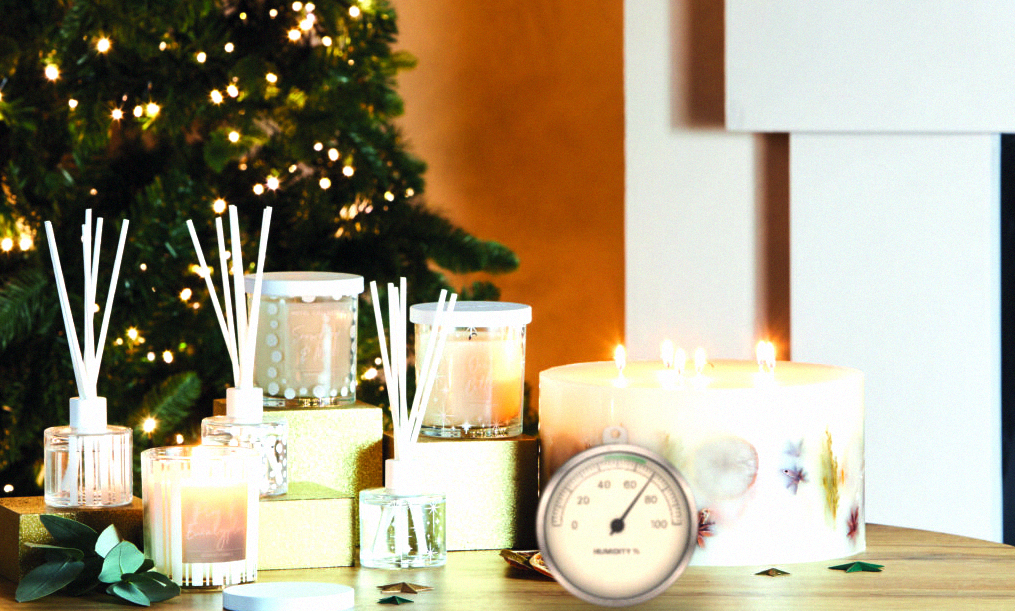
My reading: % 70
